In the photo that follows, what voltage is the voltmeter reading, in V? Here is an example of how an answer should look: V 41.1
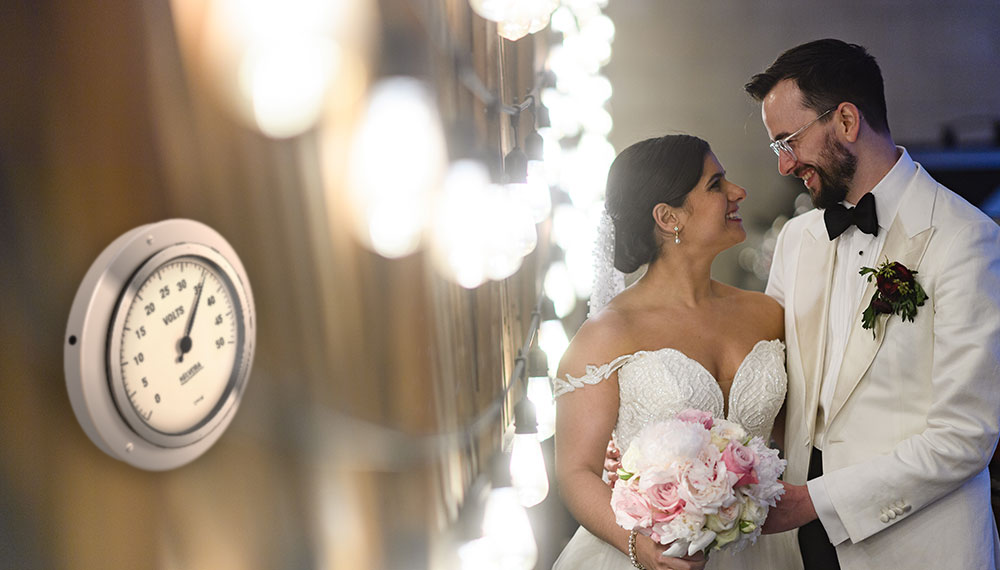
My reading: V 35
